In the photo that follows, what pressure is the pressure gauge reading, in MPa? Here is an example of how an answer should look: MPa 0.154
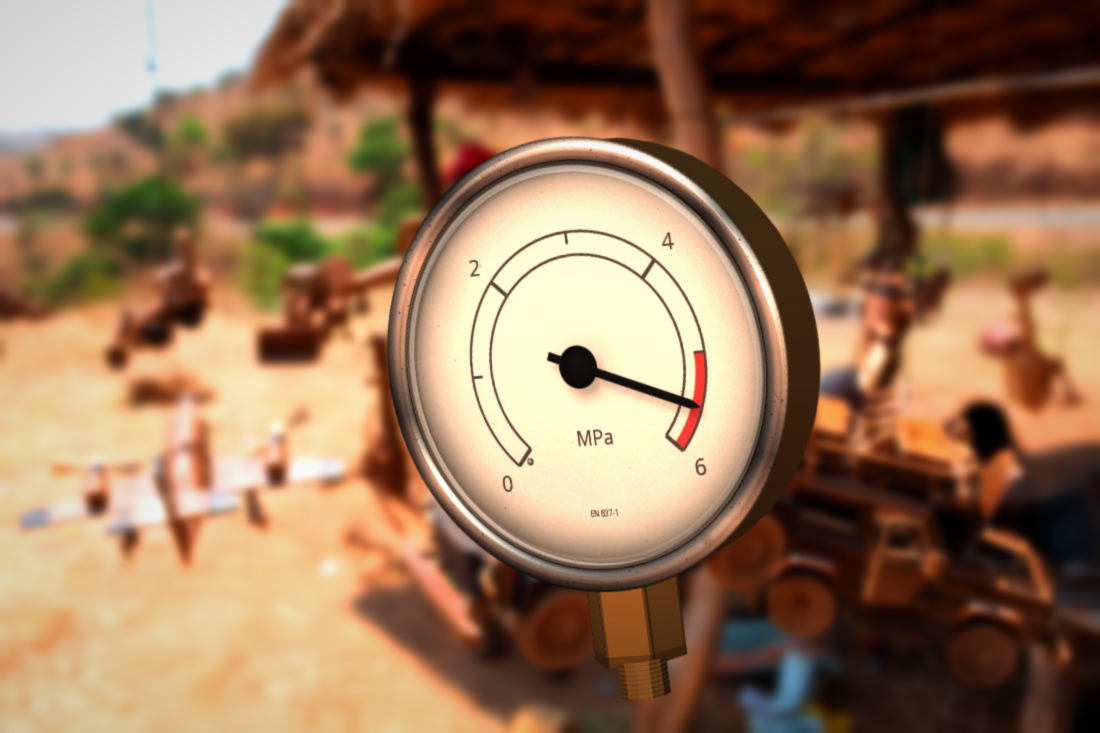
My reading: MPa 5.5
